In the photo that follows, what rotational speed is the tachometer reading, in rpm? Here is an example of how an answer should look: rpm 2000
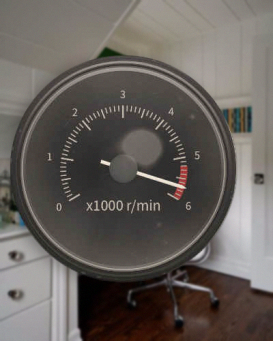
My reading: rpm 5700
